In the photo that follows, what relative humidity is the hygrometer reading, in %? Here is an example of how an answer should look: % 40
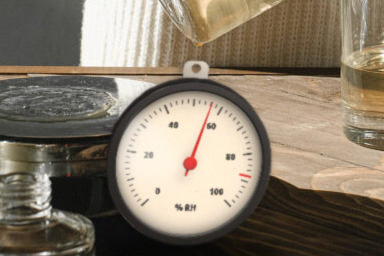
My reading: % 56
